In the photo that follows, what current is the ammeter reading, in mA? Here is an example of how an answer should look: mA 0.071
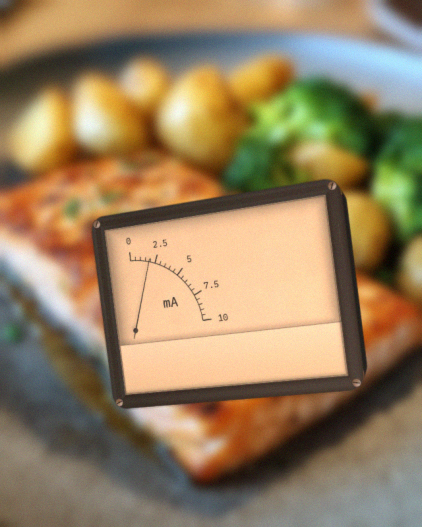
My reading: mA 2
